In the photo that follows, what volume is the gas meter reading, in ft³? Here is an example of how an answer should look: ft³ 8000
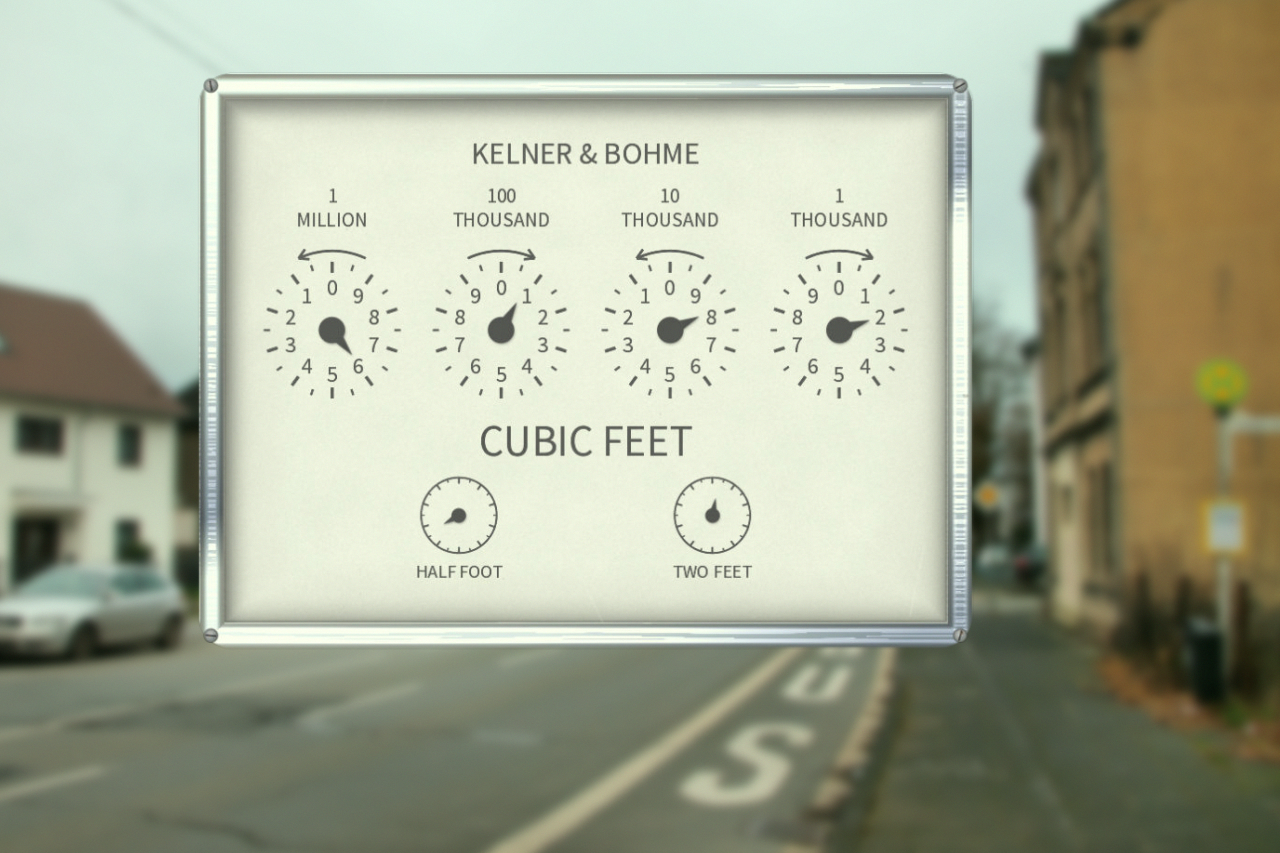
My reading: ft³ 608200
